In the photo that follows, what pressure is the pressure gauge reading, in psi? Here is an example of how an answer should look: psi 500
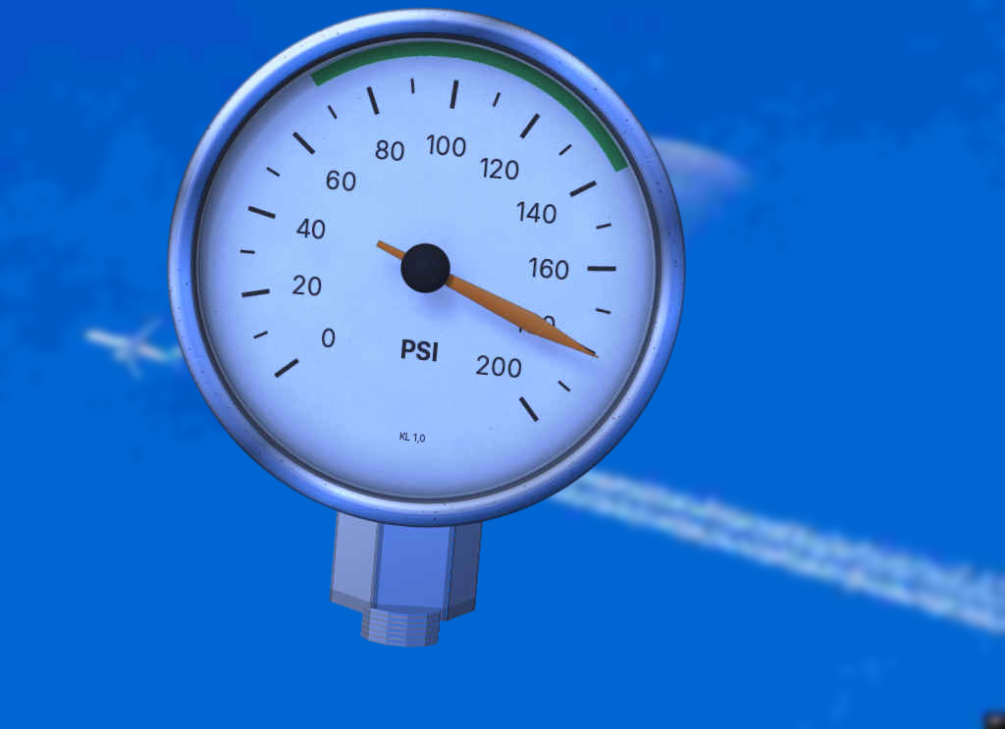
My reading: psi 180
